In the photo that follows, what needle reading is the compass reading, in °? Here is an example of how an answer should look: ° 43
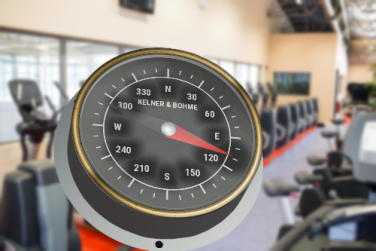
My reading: ° 110
